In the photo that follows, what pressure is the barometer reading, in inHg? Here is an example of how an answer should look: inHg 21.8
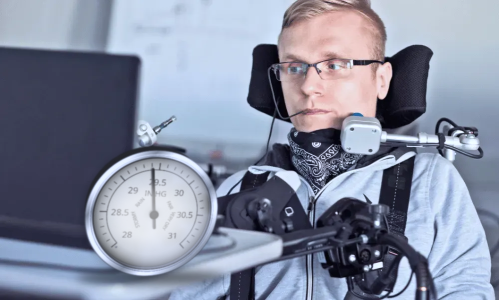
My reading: inHg 29.4
